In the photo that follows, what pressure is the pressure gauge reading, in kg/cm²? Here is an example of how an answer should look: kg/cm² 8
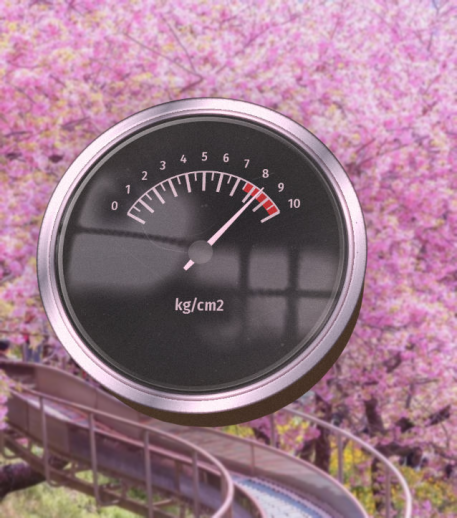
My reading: kg/cm² 8.5
